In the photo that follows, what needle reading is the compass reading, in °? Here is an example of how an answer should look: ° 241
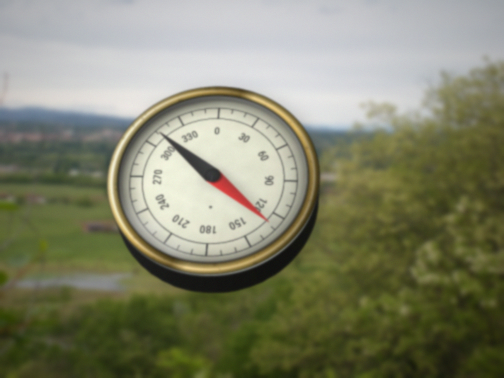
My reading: ° 130
